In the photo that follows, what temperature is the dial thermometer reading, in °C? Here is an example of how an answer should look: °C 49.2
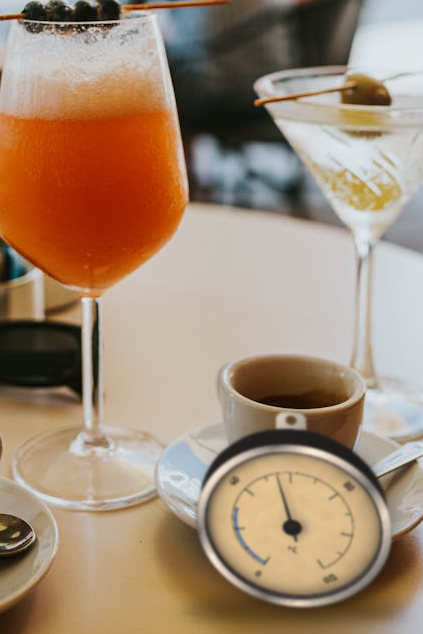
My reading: °C 55
